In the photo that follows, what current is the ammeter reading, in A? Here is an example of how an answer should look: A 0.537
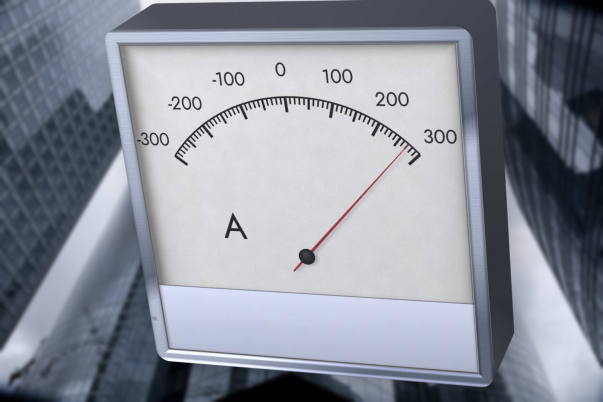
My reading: A 270
